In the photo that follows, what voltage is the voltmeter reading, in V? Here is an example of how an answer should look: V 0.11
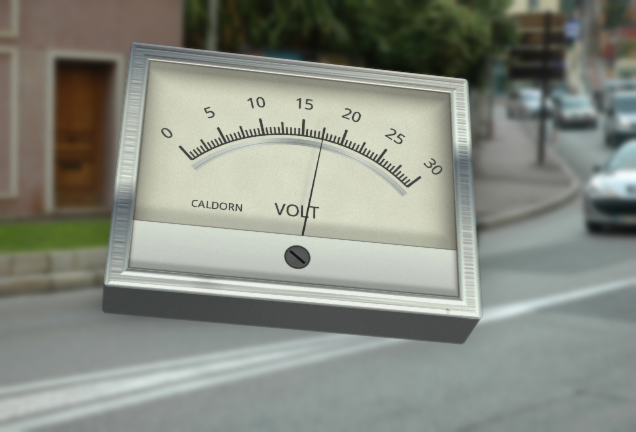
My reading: V 17.5
